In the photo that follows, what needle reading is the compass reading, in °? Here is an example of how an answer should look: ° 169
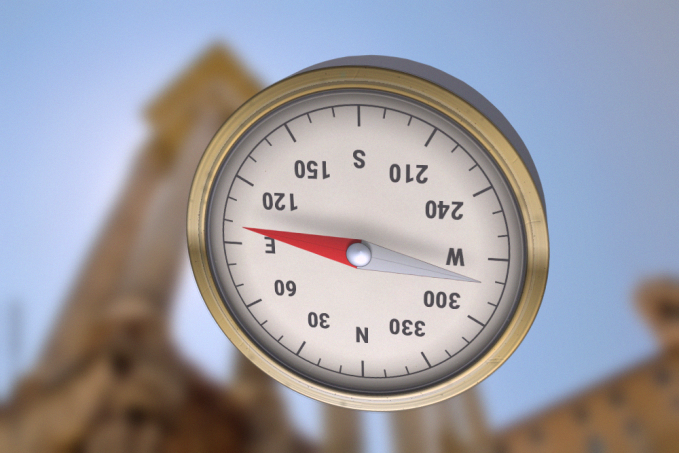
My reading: ° 100
